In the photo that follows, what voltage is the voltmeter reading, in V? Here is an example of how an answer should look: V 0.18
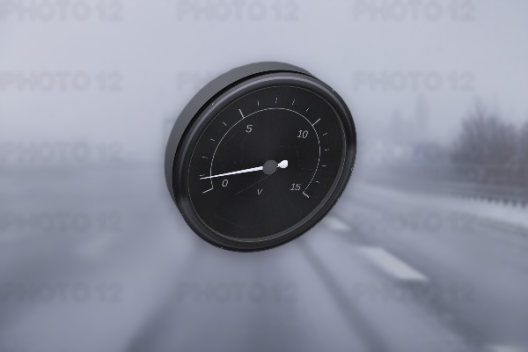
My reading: V 1
